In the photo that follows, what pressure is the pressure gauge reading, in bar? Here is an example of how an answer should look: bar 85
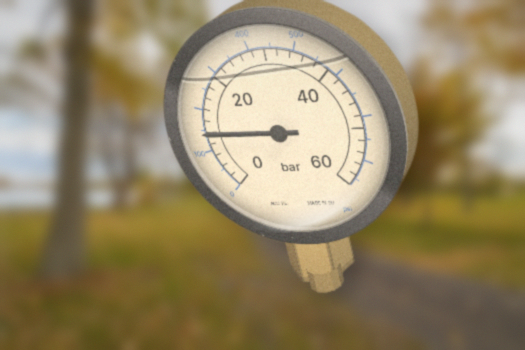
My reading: bar 10
